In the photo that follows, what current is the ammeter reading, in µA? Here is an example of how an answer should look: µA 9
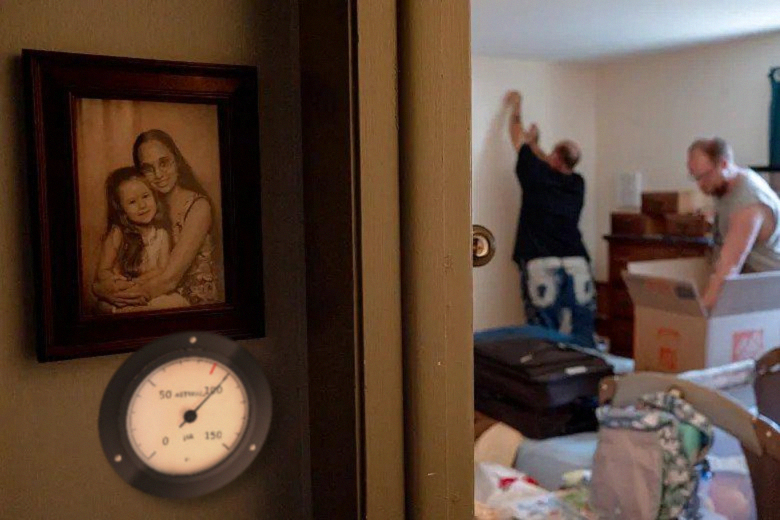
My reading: µA 100
